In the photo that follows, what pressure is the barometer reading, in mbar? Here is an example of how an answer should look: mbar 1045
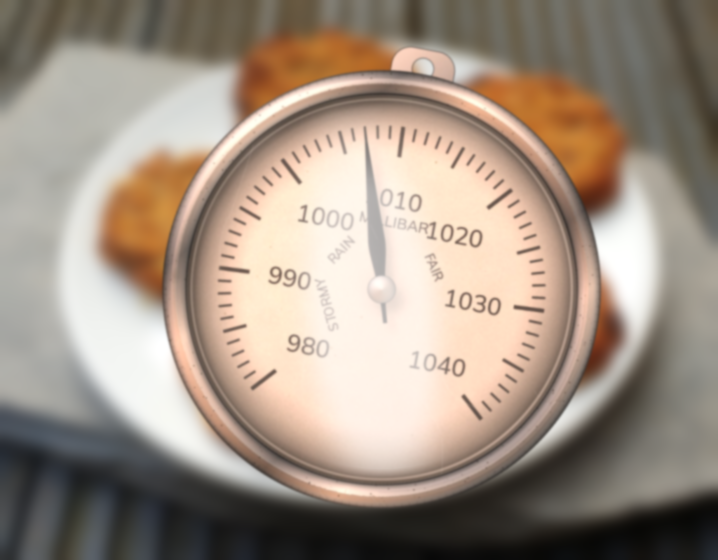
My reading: mbar 1007
